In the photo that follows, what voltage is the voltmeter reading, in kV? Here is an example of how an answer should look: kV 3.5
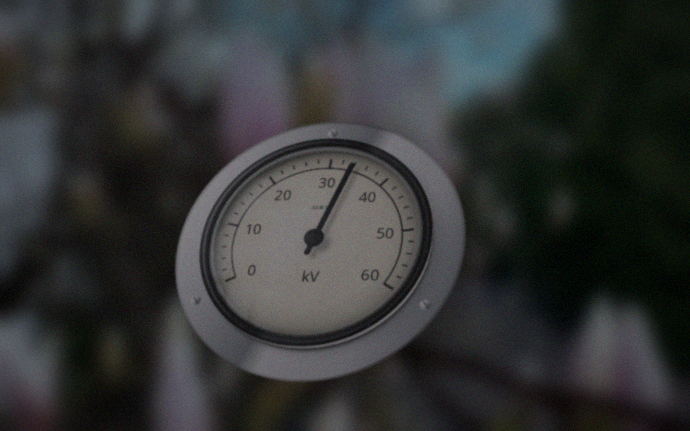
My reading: kV 34
